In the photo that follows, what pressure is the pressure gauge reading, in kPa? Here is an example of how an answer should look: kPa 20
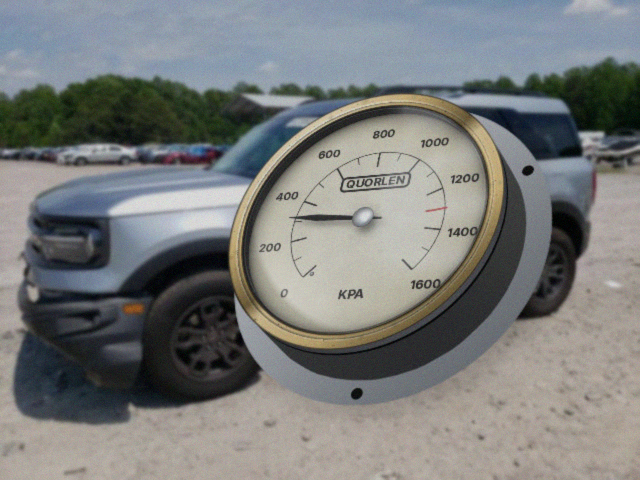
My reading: kPa 300
